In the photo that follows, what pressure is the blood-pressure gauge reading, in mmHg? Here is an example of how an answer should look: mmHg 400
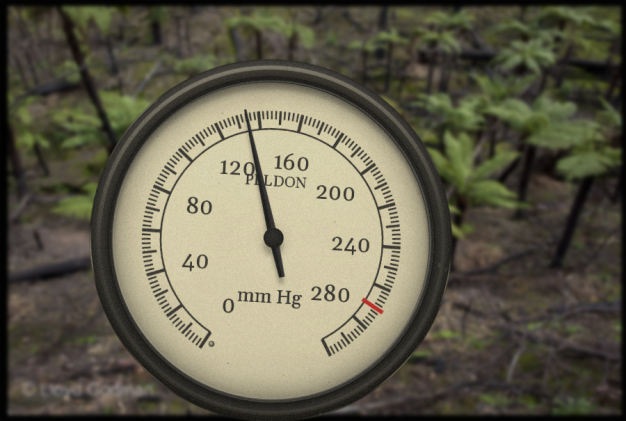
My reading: mmHg 134
